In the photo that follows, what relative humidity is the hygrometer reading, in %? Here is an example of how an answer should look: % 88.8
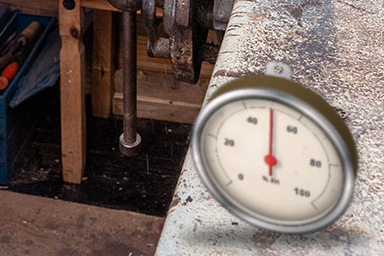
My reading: % 50
